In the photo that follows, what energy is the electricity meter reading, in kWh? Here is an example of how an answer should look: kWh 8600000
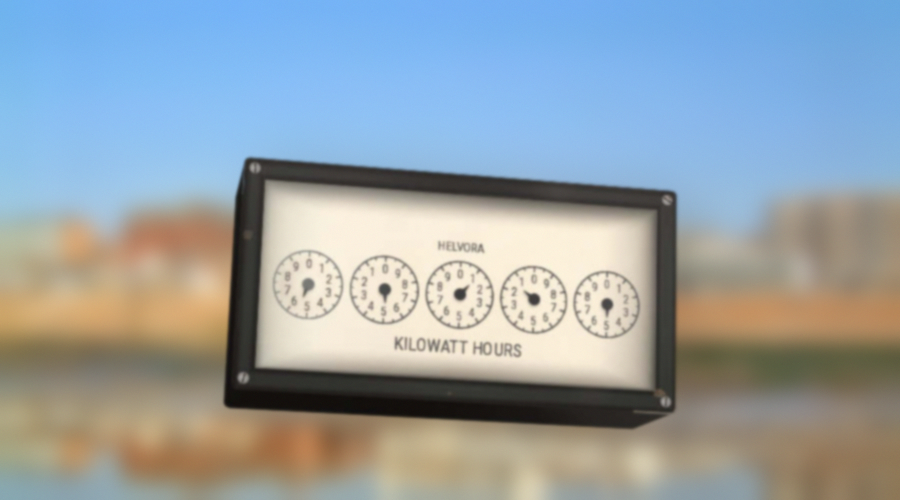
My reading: kWh 55115
